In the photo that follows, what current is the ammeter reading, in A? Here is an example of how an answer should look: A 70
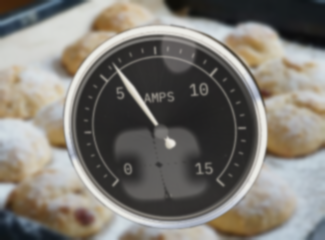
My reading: A 5.75
